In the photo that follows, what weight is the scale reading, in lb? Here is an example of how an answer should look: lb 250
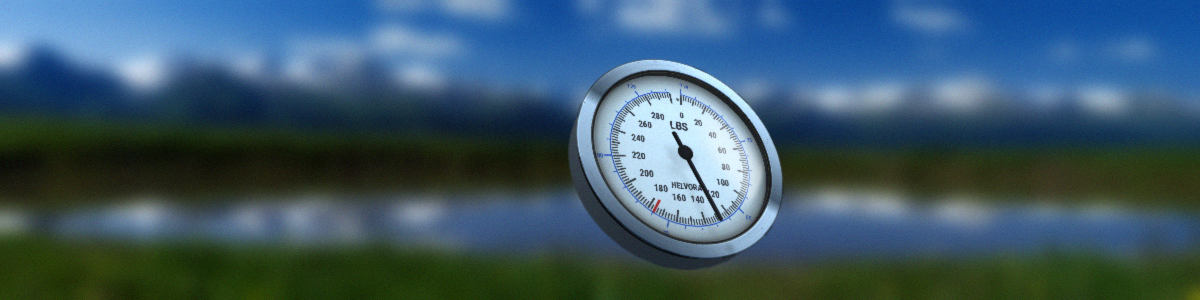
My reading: lb 130
